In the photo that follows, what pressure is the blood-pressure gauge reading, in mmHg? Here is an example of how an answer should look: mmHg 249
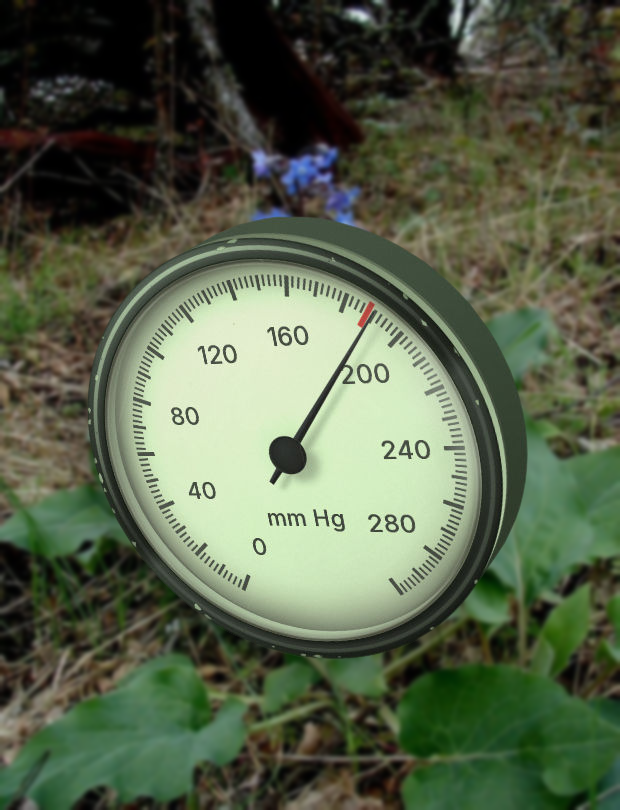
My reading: mmHg 190
